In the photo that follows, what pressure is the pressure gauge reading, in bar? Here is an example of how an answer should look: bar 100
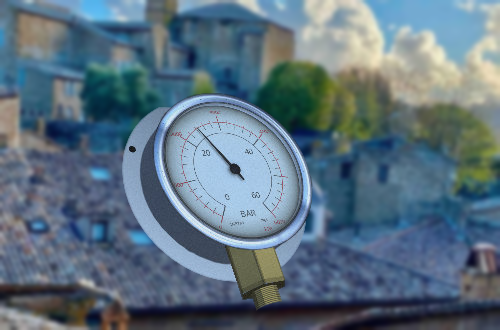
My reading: bar 24
